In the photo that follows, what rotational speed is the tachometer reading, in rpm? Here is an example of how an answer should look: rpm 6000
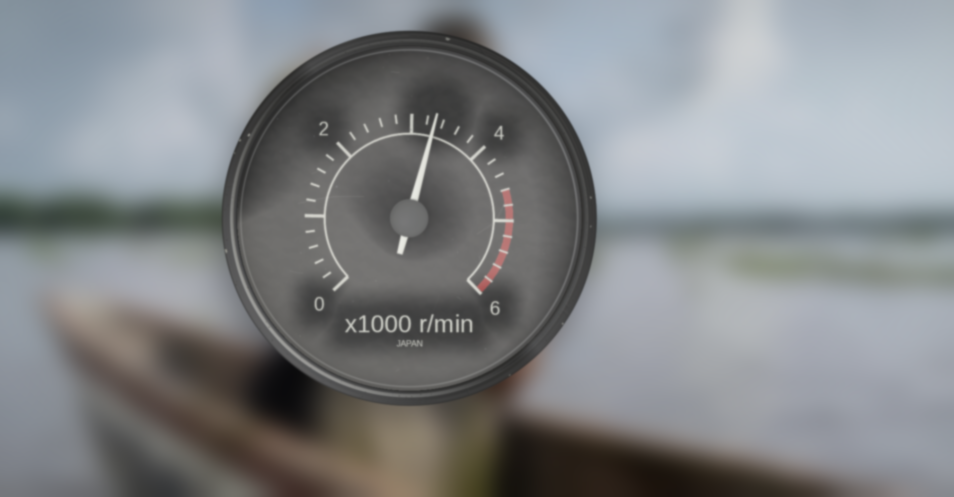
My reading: rpm 3300
